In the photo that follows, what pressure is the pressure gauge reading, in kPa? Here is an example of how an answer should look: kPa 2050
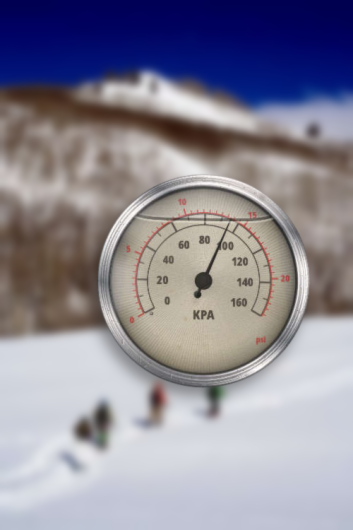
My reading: kPa 95
